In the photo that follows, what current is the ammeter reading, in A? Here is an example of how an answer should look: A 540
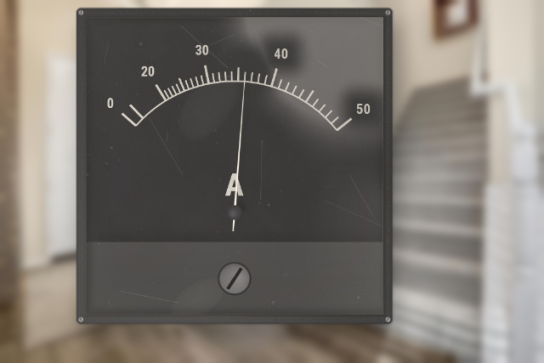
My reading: A 36
